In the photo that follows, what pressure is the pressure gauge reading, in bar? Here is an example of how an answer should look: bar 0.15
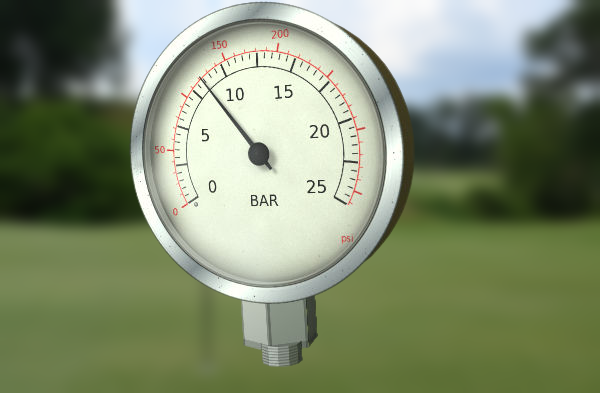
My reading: bar 8.5
